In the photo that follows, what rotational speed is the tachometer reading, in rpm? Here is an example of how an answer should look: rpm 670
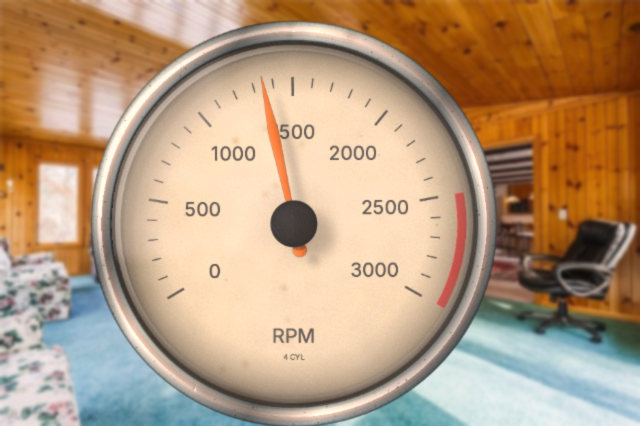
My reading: rpm 1350
